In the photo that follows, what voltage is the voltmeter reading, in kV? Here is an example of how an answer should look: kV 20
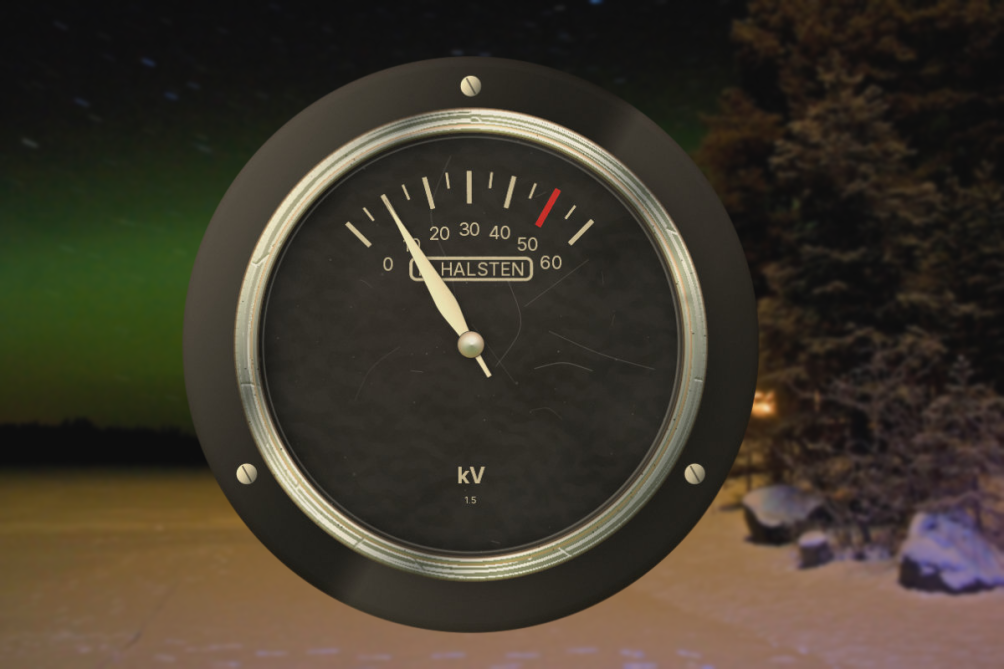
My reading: kV 10
